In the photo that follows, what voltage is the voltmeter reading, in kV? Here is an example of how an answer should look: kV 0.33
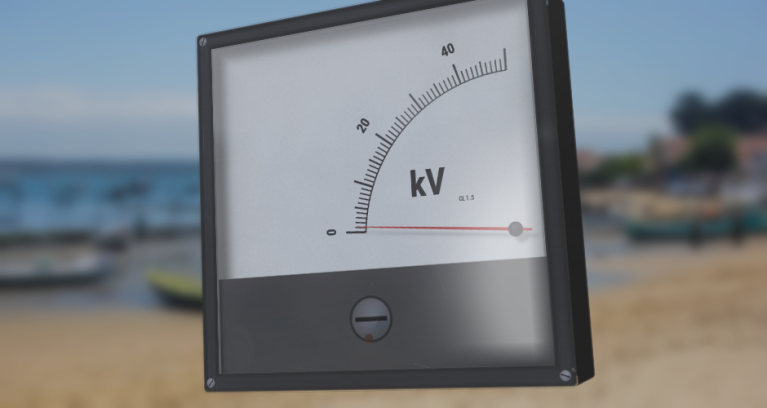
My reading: kV 1
